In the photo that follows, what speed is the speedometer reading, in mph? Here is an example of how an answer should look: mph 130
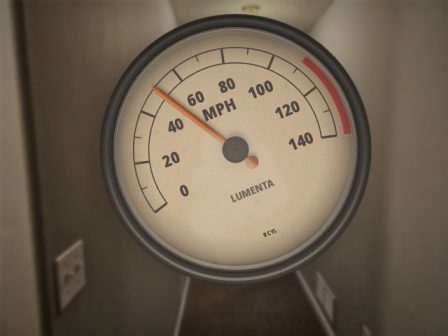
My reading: mph 50
